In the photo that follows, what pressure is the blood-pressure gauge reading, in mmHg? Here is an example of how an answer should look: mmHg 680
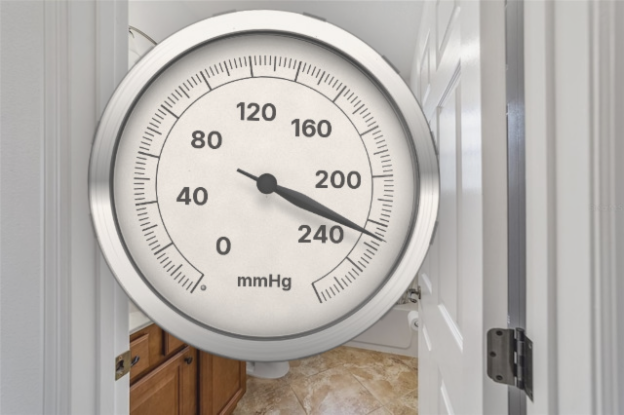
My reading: mmHg 226
